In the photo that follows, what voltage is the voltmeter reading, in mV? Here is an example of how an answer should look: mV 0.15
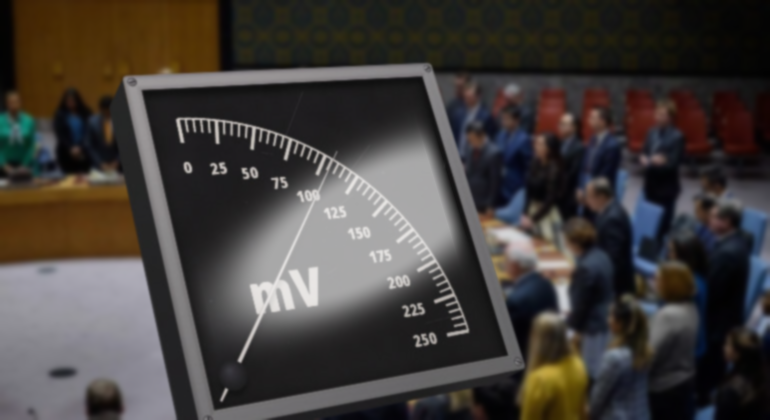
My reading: mV 105
